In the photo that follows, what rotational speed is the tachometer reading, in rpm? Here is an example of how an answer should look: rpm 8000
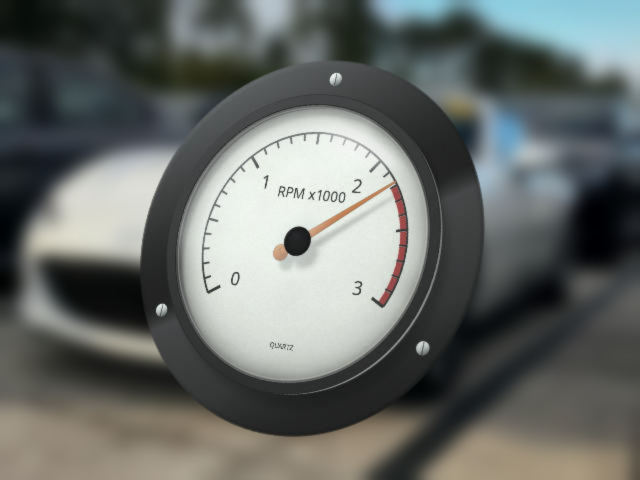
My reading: rpm 2200
